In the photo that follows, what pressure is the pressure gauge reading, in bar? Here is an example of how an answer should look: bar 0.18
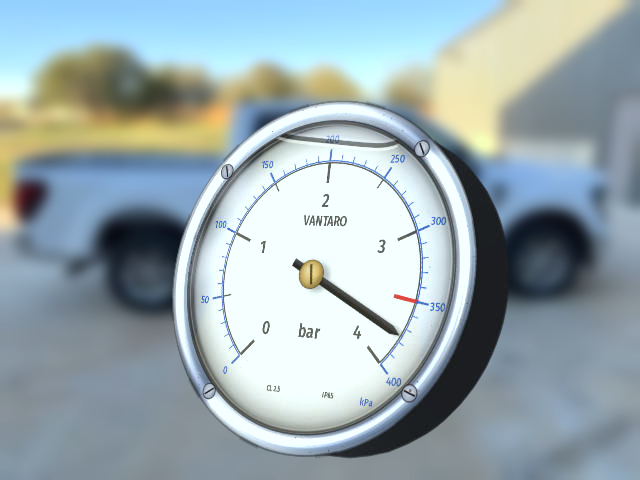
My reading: bar 3.75
